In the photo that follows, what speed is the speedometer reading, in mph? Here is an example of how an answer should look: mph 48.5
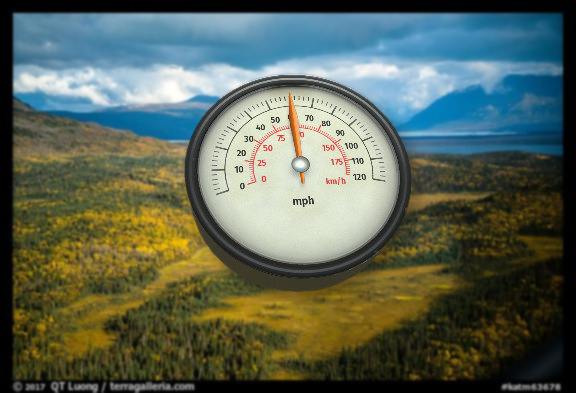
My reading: mph 60
